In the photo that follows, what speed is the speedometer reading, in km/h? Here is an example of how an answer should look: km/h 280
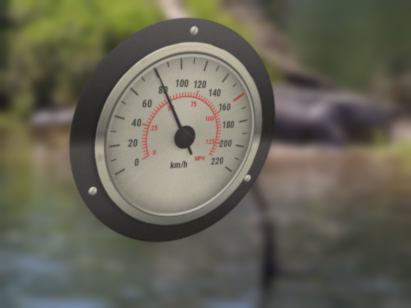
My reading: km/h 80
